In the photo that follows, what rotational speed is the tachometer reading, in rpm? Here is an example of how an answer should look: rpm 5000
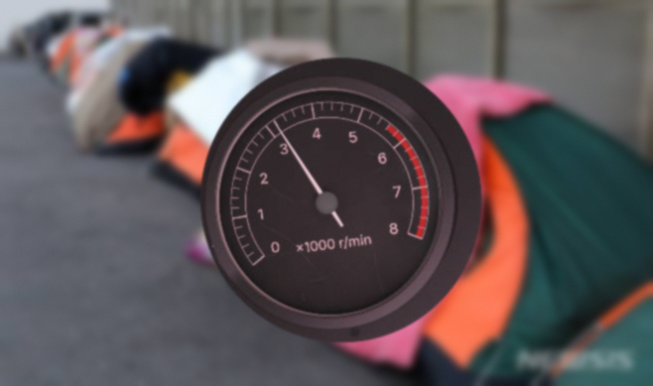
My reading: rpm 3200
